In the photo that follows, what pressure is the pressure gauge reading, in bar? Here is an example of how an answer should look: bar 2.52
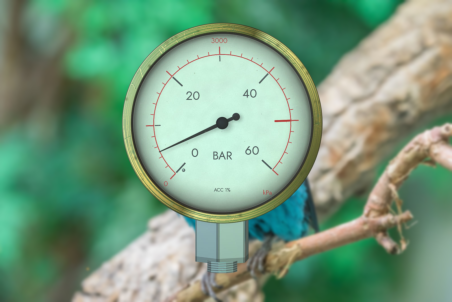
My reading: bar 5
